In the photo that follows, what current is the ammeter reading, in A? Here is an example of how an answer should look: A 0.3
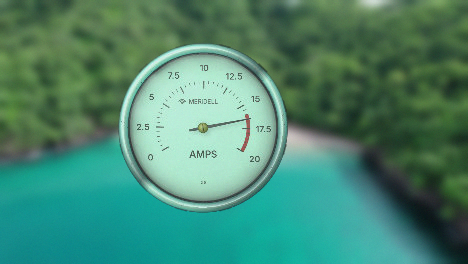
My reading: A 16.5
